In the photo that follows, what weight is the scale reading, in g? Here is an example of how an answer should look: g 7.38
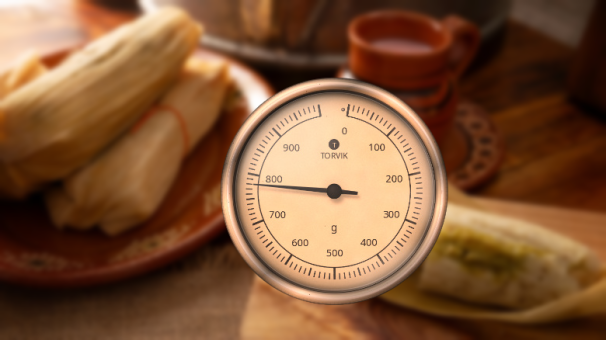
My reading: g 780
